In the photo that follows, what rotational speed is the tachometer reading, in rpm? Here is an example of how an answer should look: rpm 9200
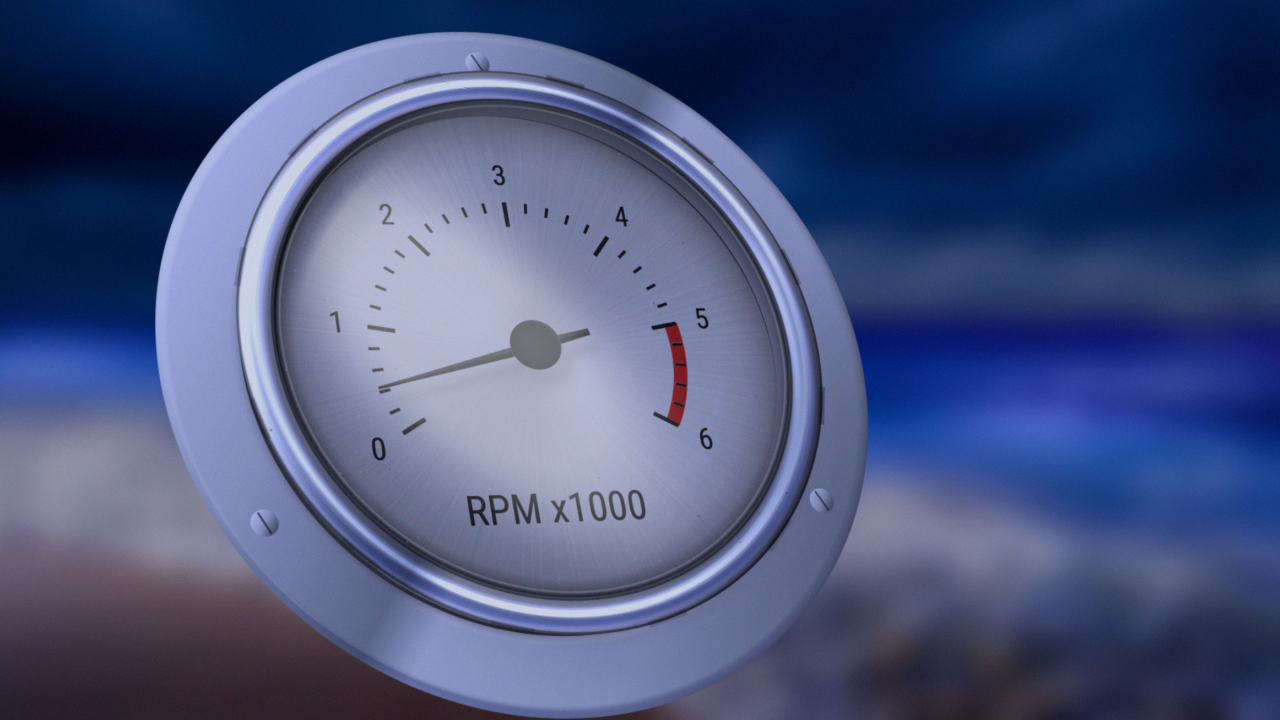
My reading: rpm 400
